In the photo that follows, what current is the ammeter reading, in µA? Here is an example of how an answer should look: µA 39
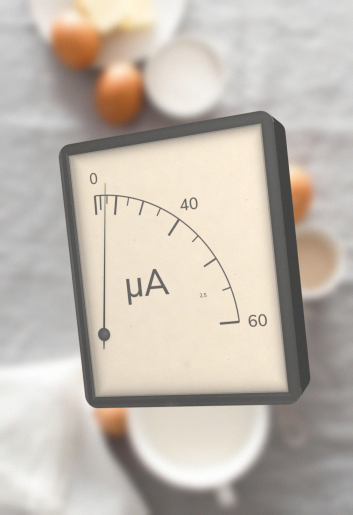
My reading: µA 15
